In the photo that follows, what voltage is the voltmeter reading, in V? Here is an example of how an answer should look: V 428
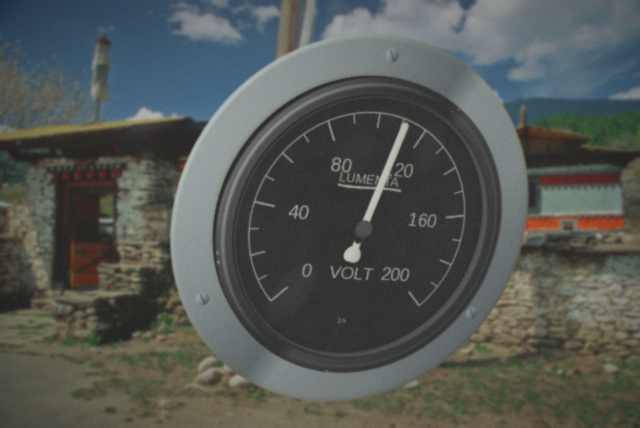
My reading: V 110
